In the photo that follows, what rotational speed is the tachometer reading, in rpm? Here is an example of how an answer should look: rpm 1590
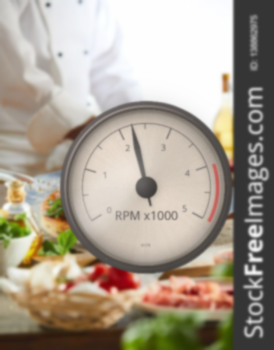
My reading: rpm 2250
